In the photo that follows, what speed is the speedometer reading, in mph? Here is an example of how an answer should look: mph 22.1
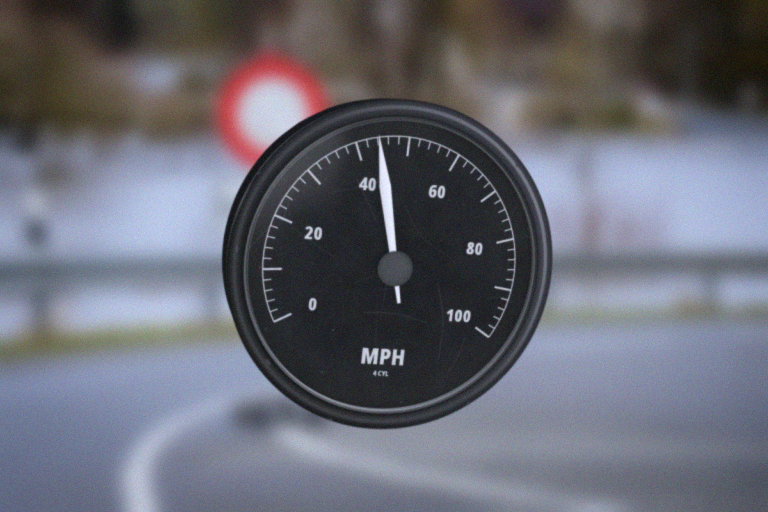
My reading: mph 44
